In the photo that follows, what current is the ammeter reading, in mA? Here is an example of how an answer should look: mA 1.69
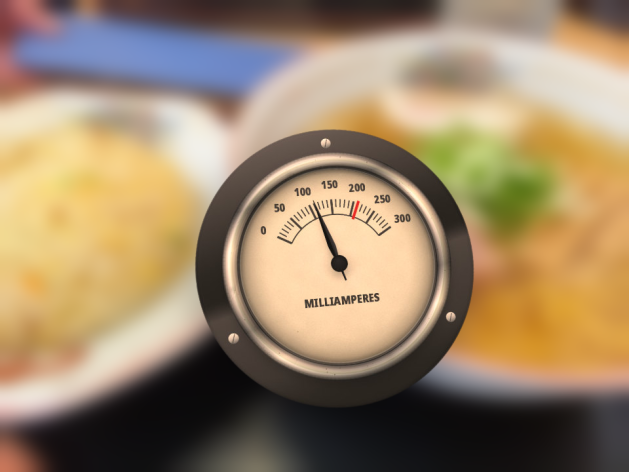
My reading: mA 110
